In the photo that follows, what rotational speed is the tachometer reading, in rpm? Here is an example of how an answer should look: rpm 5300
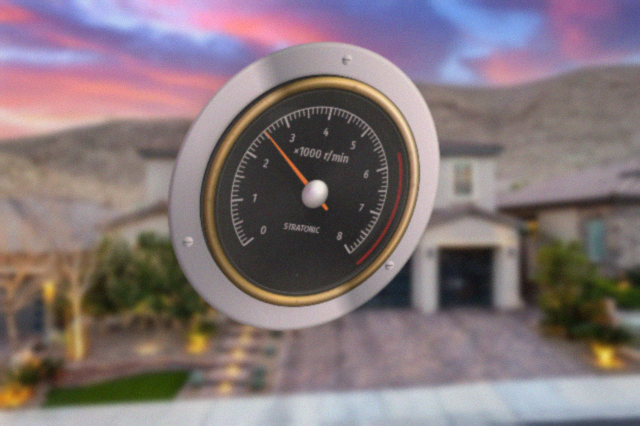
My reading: rpm 2500
